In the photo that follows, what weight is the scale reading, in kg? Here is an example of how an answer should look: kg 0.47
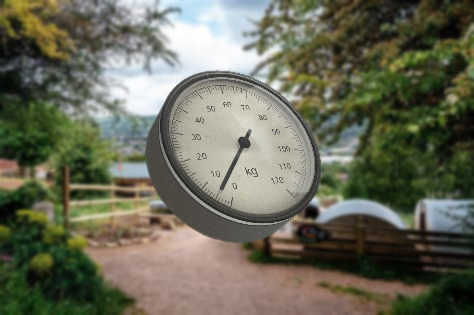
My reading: kg 5
